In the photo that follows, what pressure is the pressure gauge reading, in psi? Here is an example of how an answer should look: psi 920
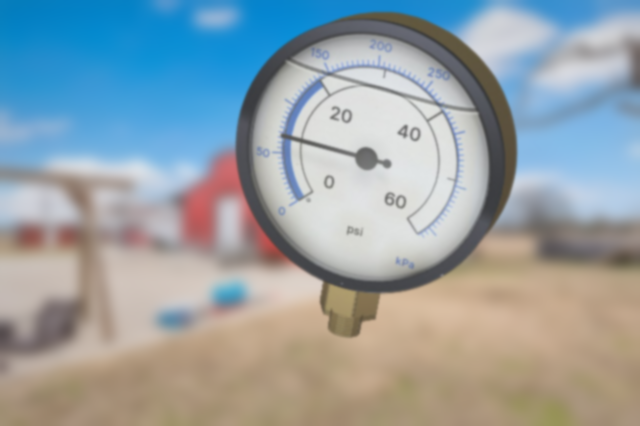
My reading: psi 10
